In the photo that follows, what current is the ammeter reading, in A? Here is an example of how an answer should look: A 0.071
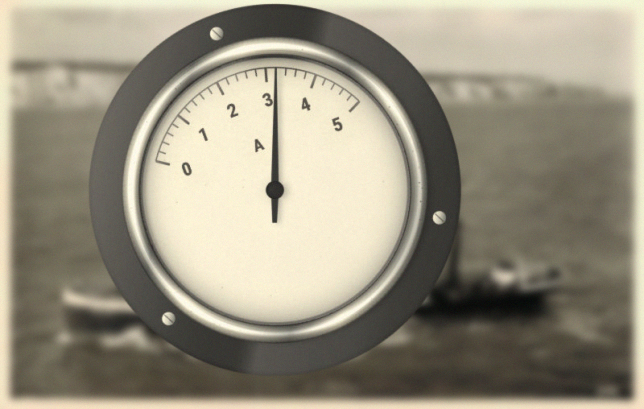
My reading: A 3.2
